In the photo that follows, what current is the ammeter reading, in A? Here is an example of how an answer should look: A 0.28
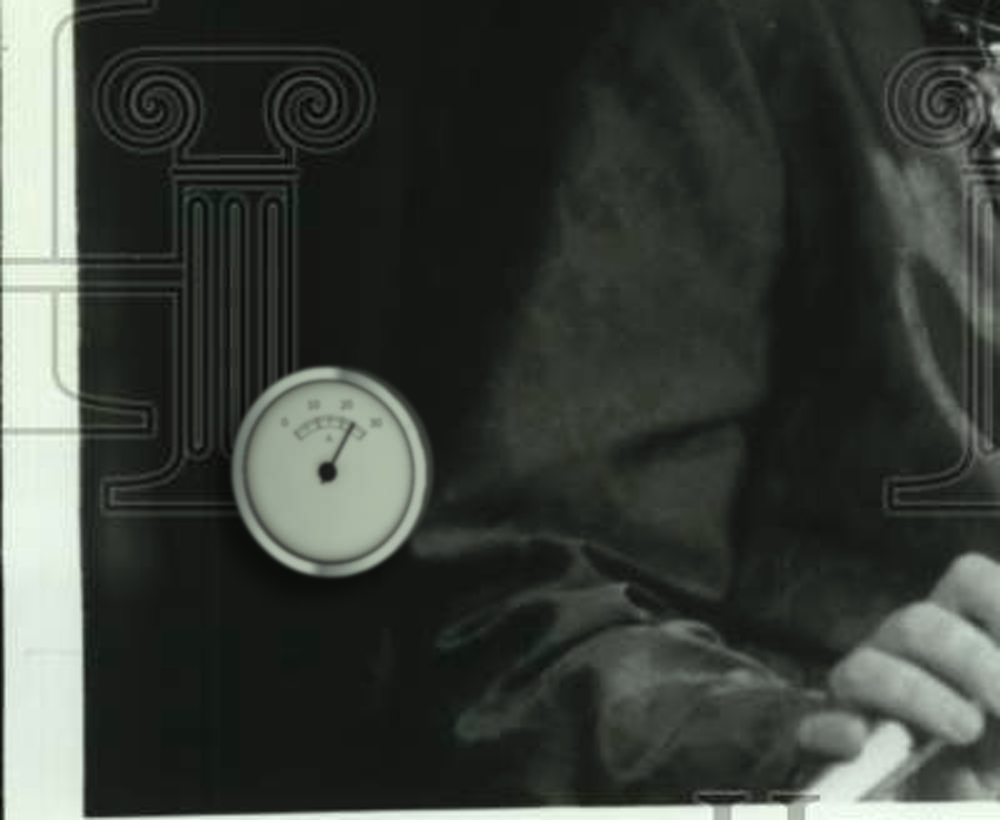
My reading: A 25
